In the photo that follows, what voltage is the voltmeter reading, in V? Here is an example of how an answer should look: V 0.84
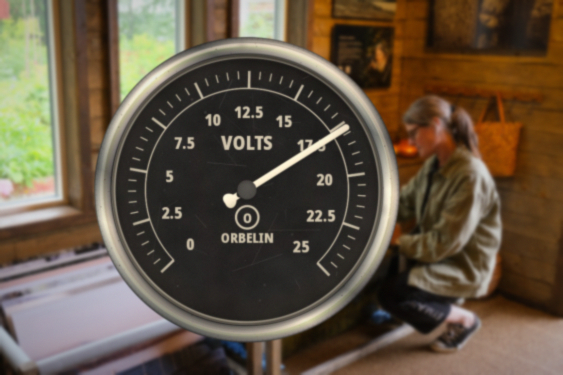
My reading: V 17.75
